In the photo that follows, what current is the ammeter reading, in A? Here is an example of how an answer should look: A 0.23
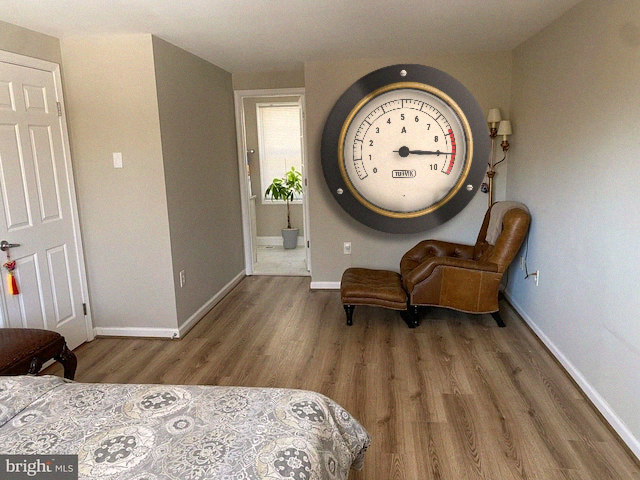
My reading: A 9
